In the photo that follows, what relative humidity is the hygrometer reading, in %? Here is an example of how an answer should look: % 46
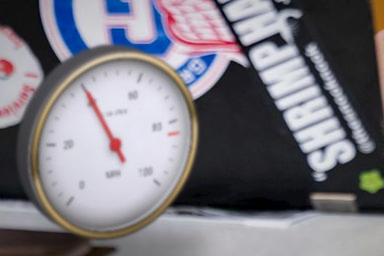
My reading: % 40
